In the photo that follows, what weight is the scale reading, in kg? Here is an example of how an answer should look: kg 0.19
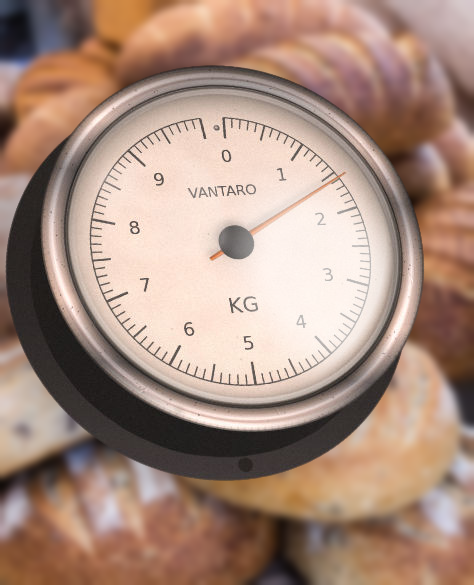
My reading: kg 1.6
